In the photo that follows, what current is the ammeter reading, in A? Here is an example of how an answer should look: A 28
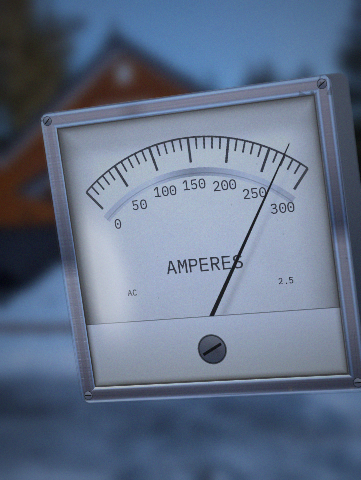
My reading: A 270
